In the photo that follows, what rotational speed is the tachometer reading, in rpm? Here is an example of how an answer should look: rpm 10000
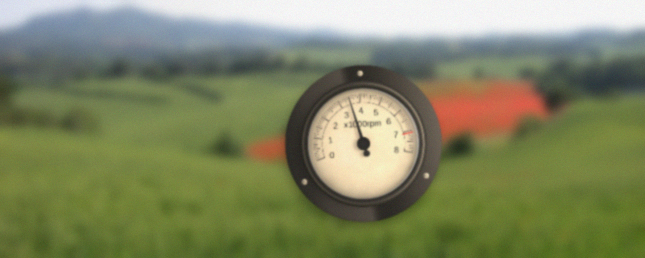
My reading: rpm 3500
